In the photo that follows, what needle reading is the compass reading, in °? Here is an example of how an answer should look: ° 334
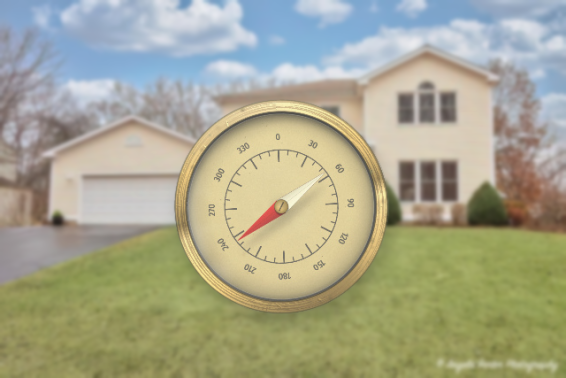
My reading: ° 235
